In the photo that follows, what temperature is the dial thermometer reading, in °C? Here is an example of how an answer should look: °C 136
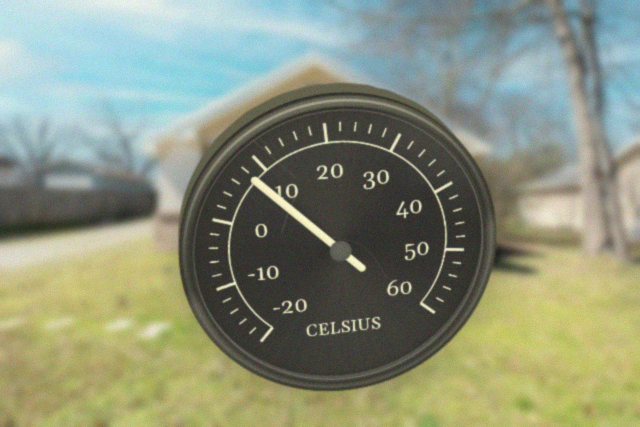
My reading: °C 8
